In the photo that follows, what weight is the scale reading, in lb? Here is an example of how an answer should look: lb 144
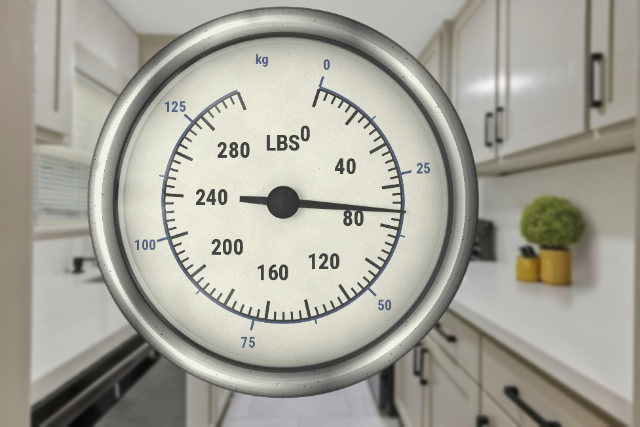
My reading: lb 72
